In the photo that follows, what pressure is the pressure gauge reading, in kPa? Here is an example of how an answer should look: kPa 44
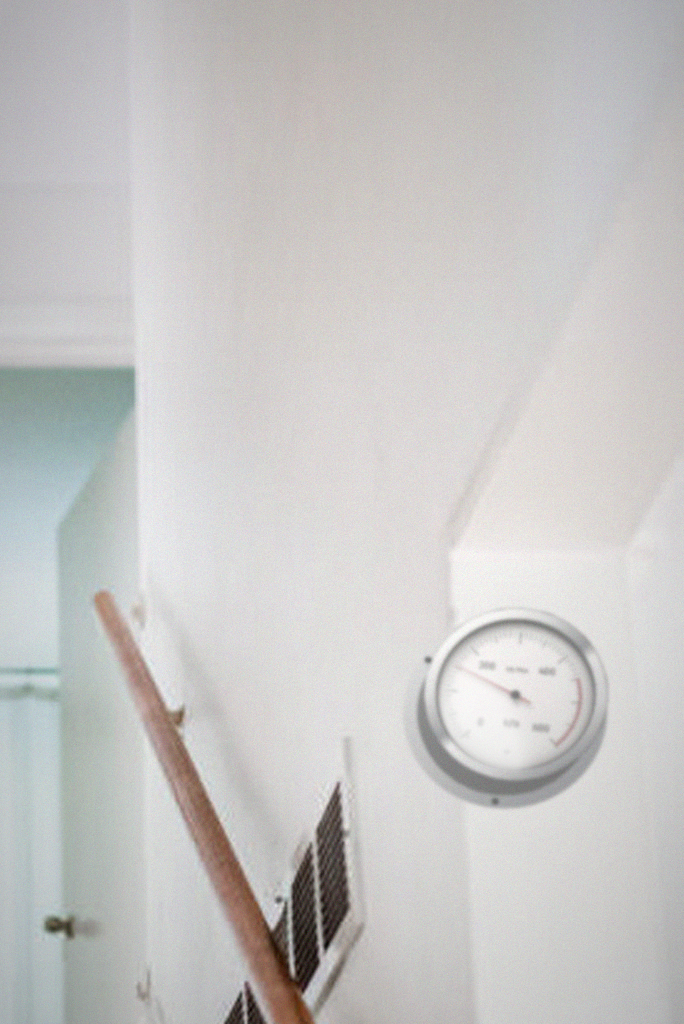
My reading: kPa 150
